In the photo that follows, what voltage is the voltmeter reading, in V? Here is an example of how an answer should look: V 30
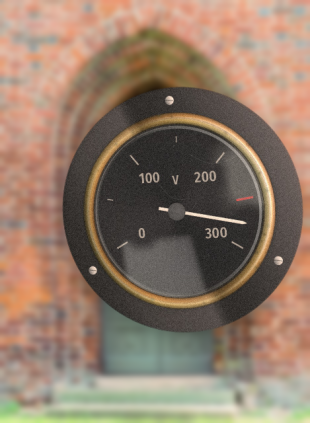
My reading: V 275
